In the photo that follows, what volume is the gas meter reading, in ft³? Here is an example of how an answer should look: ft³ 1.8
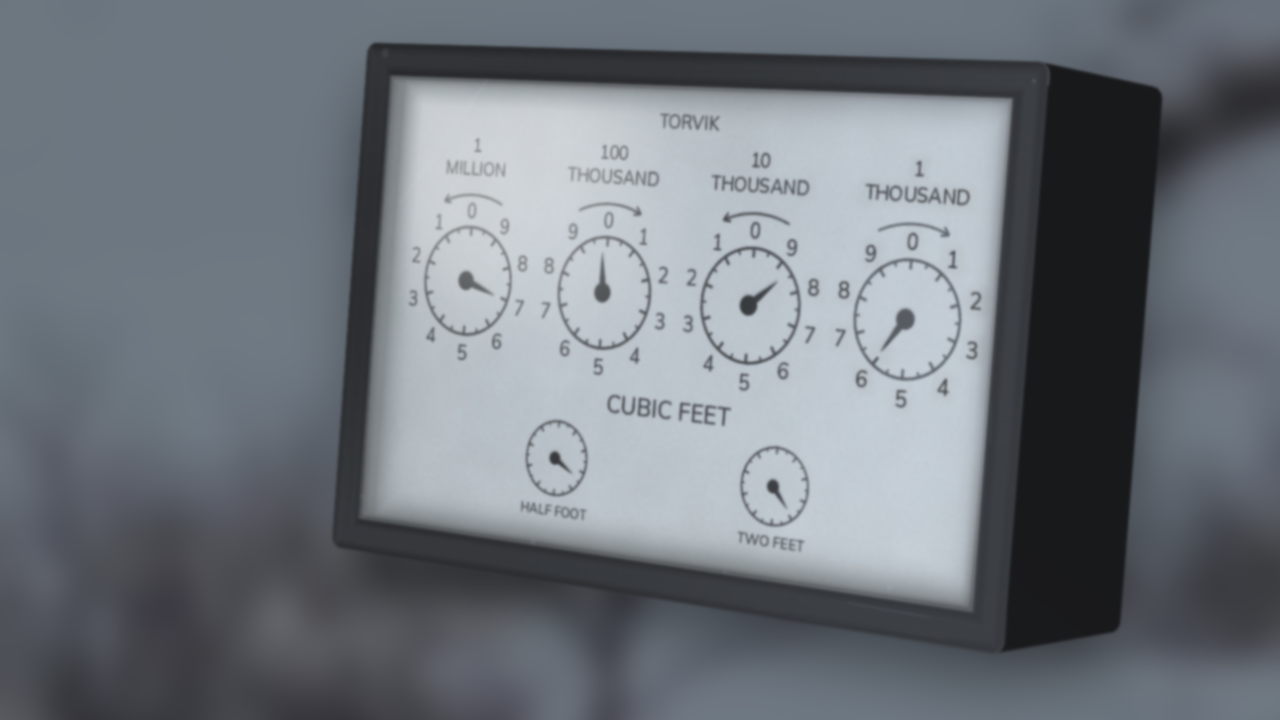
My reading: ft³ 698600
